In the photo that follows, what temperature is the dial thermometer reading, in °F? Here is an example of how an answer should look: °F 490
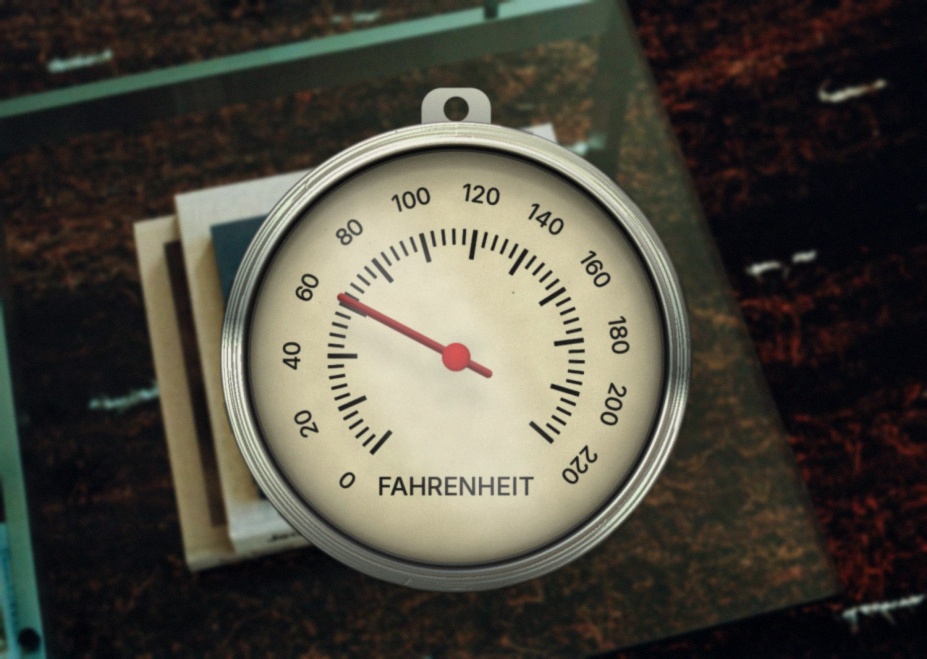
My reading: °F 62
